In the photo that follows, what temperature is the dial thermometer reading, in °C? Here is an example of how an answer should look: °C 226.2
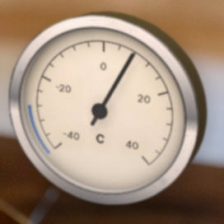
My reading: °C 8
